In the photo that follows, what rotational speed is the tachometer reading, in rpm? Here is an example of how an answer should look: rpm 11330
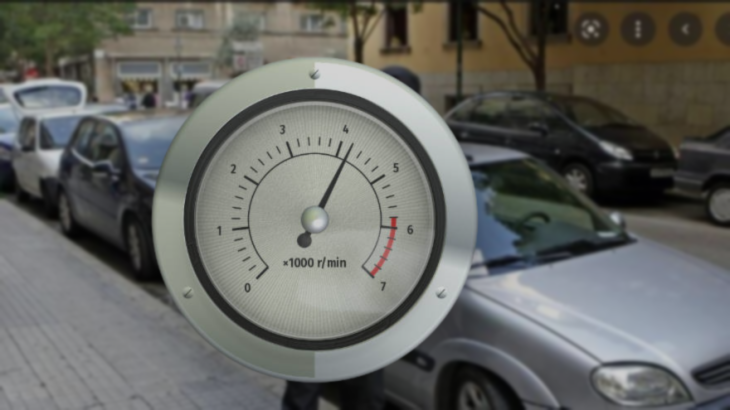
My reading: rpm 4200
